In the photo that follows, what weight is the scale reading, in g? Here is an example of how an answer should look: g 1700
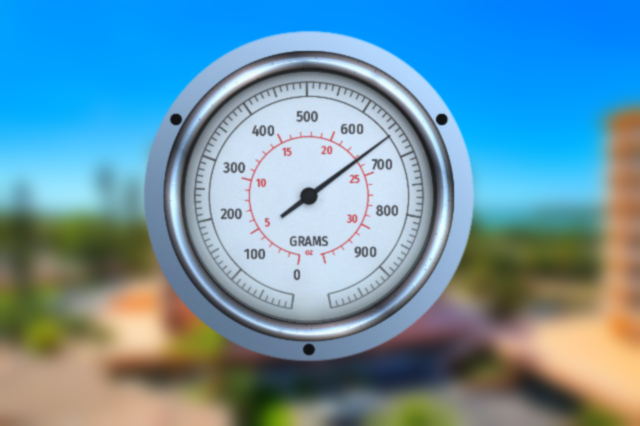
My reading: g 660
